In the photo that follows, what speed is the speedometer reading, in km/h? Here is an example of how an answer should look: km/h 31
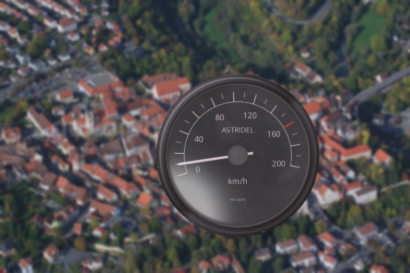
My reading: km/h 10
